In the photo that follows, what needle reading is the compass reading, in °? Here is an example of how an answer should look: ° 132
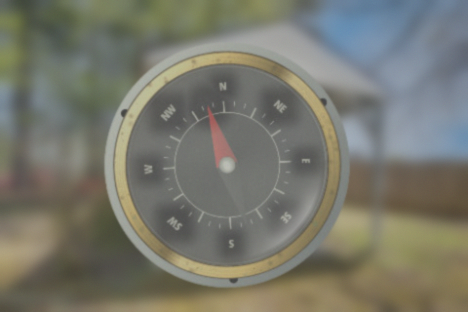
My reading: ° 345
